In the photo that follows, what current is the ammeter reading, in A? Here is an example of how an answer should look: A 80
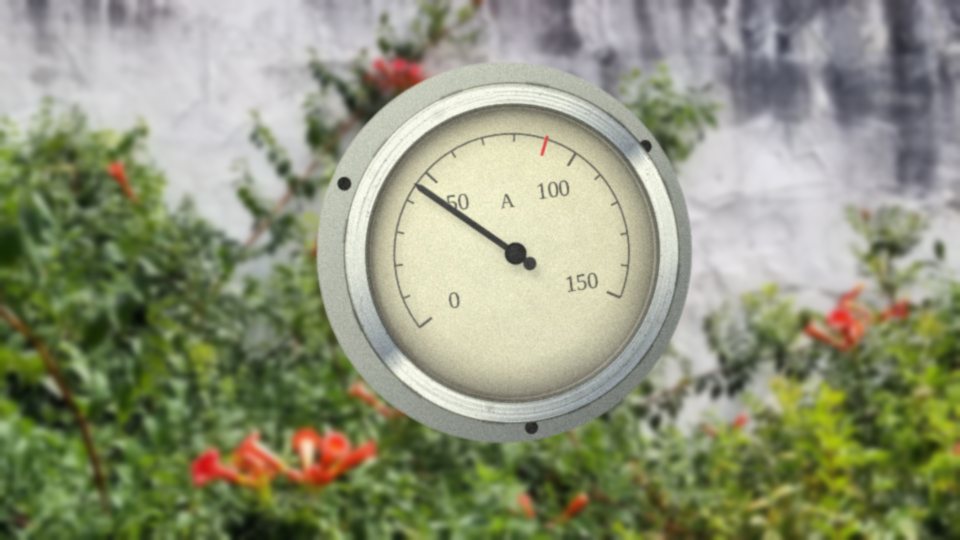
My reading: A 45
